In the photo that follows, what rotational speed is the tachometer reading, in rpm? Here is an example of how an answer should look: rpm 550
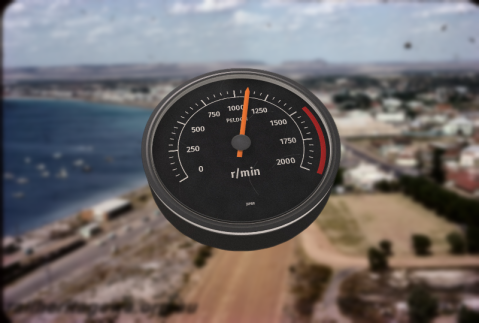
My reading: rpm 1100
